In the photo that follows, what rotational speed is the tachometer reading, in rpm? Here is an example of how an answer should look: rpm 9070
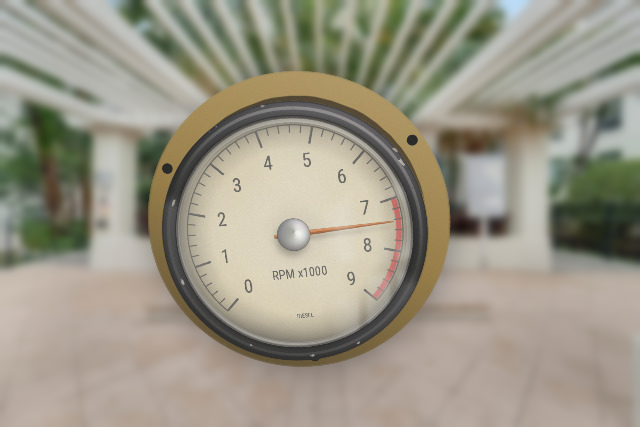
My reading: rpm 7400
